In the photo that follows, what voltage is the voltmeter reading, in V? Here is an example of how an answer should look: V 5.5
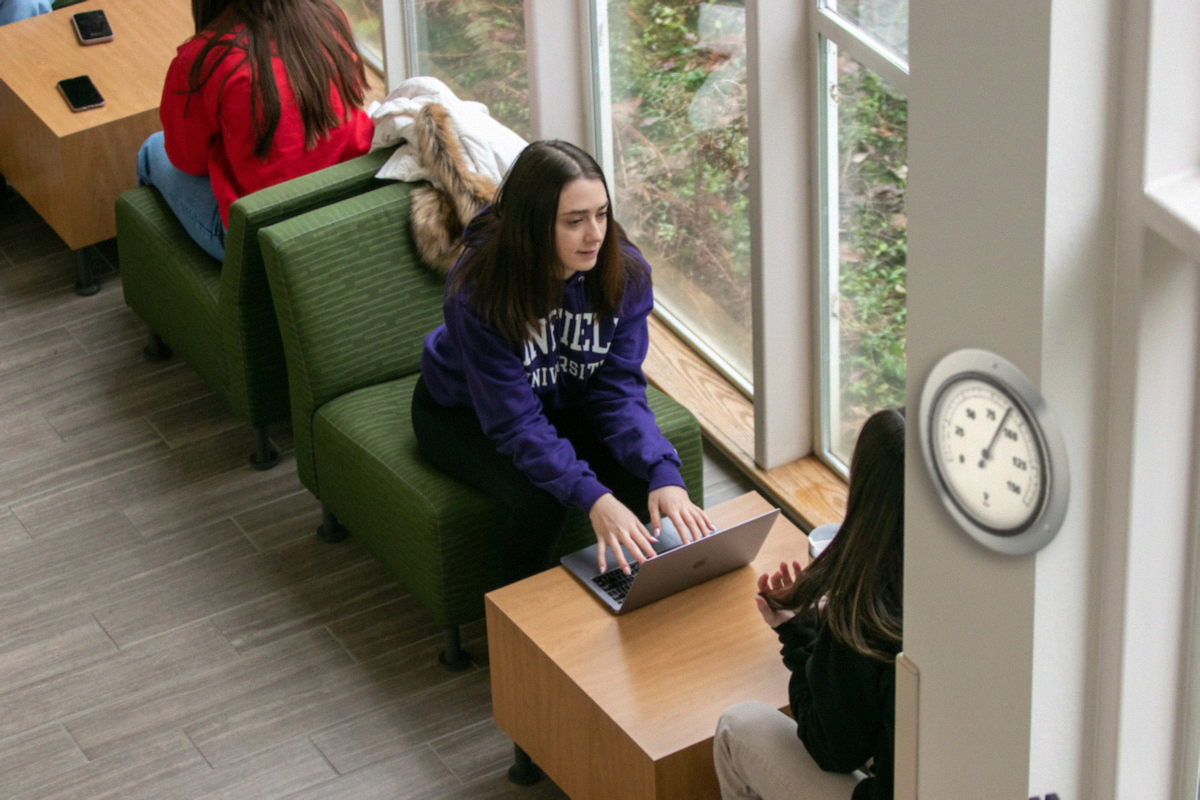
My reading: V 90
